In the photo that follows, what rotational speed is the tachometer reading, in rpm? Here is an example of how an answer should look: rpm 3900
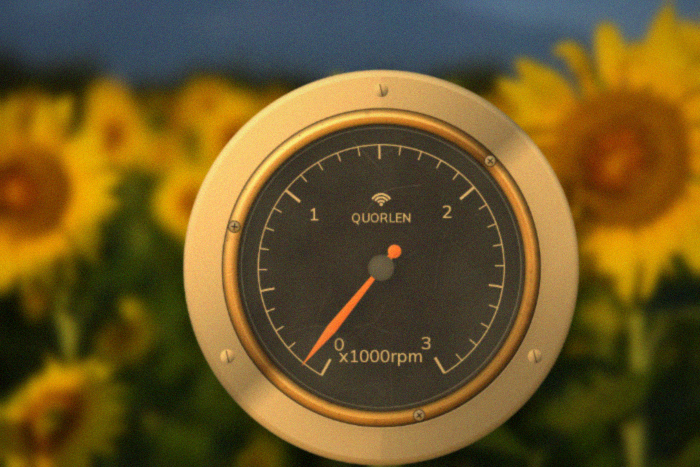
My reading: rpm 100
